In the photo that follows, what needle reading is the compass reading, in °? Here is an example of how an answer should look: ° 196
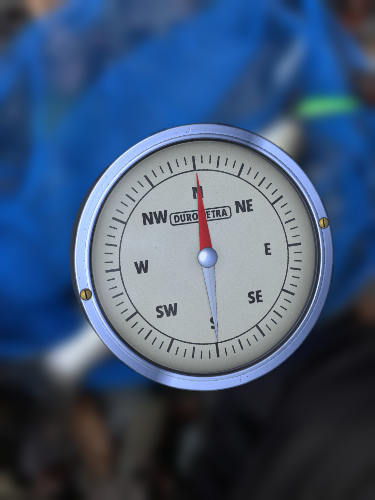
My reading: ° 0
